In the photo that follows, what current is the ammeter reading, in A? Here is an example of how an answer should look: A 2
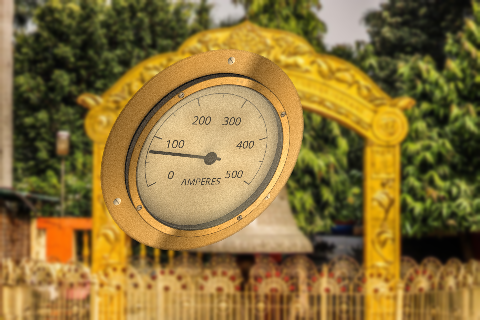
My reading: A 75
